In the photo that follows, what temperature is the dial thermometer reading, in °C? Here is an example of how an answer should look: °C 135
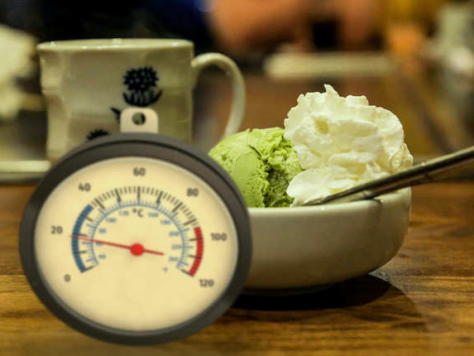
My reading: °C 20
